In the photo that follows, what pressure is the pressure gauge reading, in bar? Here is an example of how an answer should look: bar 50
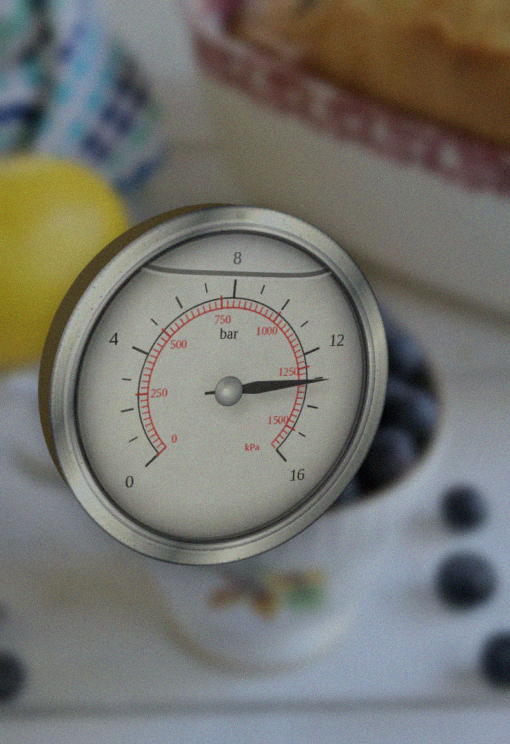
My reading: bar 13
